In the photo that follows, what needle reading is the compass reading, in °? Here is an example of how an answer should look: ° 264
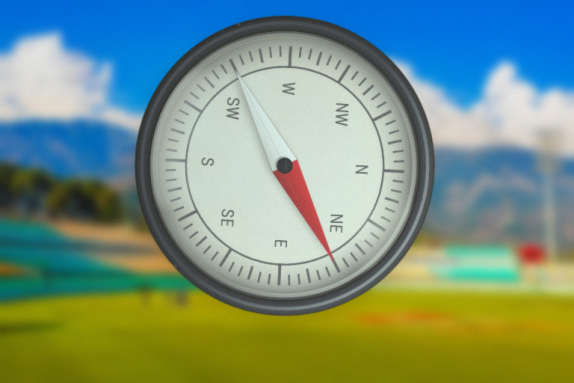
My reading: ° 60
